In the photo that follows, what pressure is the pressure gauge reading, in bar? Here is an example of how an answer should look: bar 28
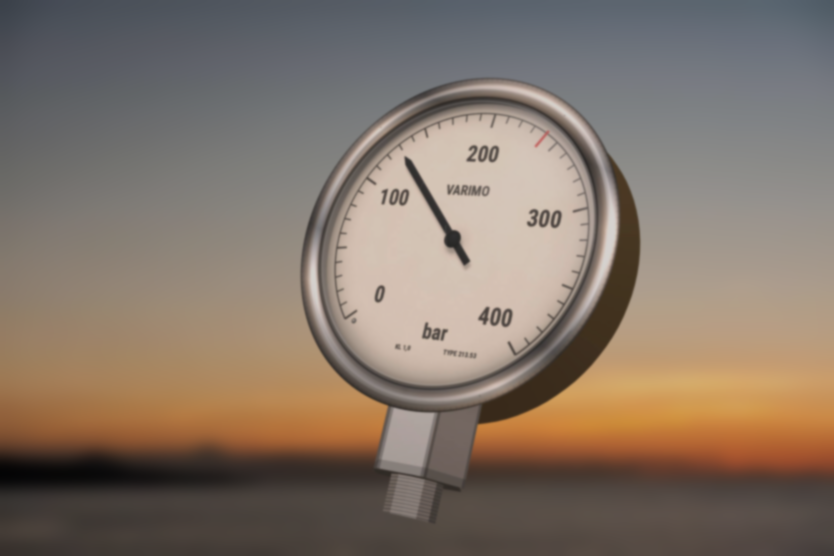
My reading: bar 130
